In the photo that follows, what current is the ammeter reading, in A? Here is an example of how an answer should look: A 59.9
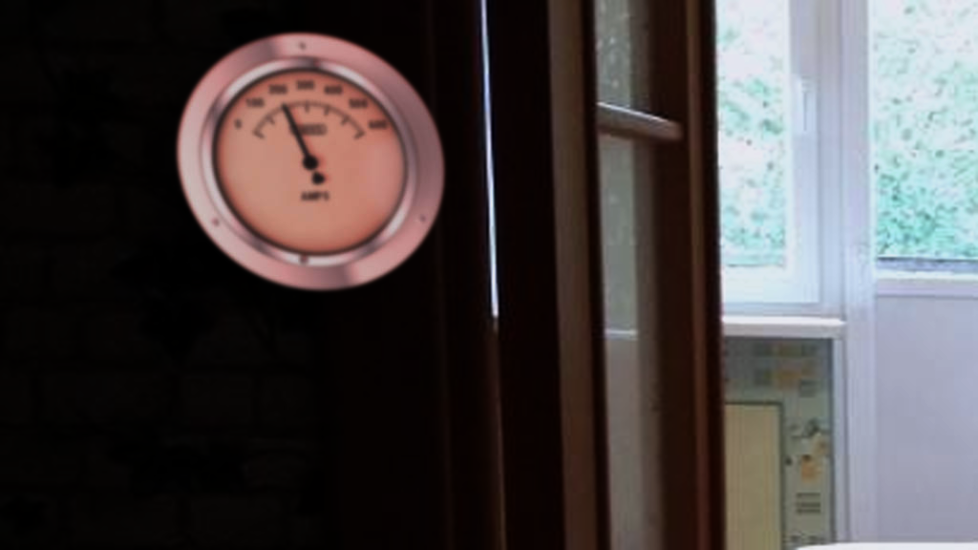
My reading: A 200
